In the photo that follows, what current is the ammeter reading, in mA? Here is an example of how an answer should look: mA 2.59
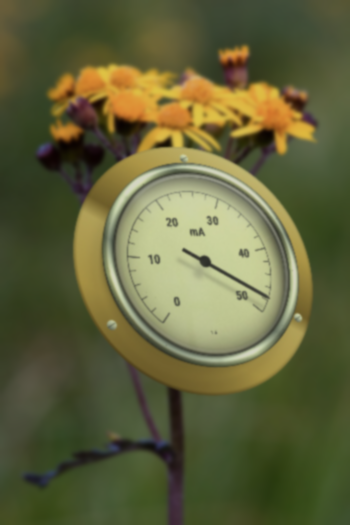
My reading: mA 48
